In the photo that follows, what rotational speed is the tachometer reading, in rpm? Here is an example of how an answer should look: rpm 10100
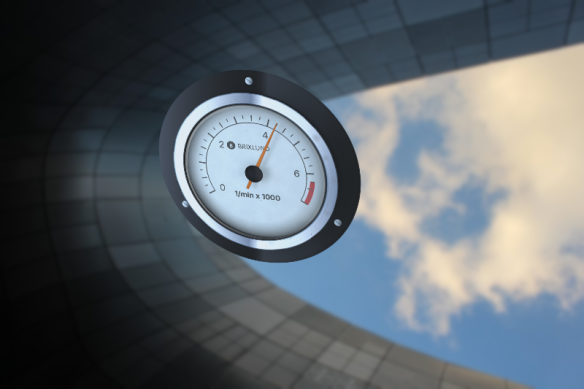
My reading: rpm 4250
